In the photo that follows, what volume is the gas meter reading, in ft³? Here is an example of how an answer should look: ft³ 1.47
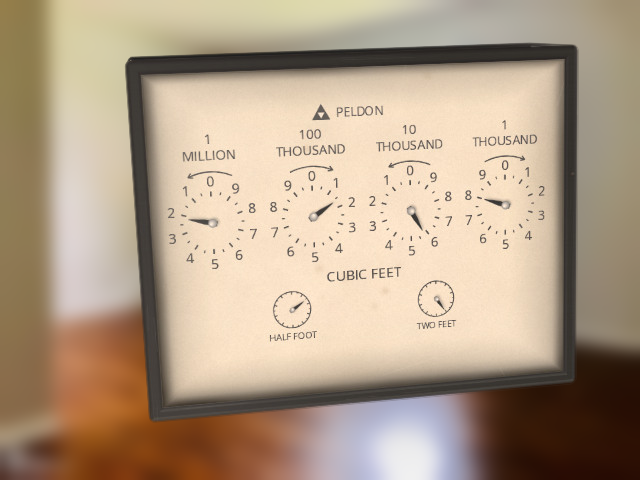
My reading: ft³ 215800
